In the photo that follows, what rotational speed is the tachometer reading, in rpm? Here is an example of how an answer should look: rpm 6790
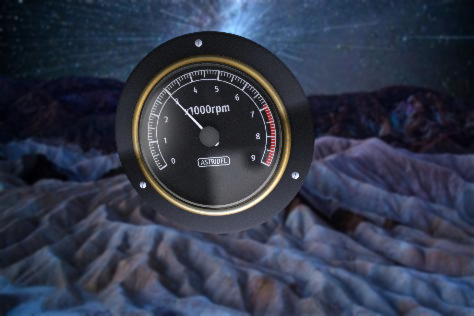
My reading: rpm 3000
